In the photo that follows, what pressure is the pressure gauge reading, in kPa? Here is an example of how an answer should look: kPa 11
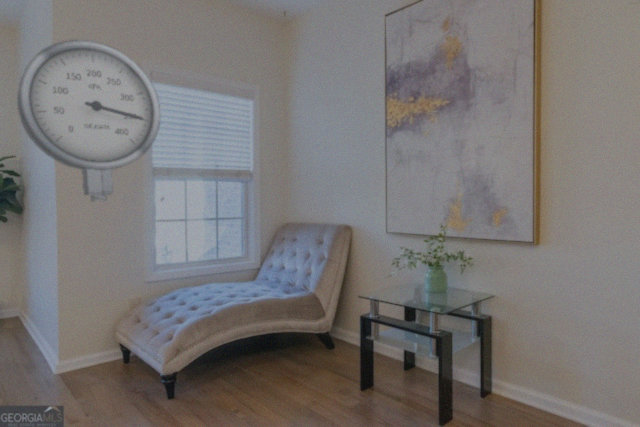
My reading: kPa 350
